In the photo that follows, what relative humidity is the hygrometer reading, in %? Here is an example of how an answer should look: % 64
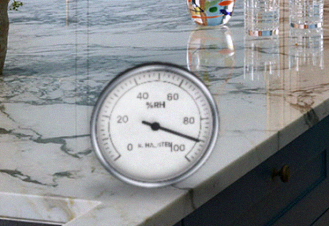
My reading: % 90
